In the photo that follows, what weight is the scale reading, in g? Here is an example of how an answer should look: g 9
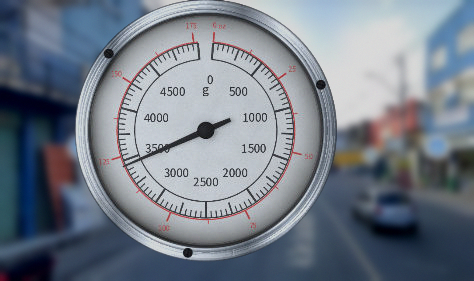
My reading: g 3450
